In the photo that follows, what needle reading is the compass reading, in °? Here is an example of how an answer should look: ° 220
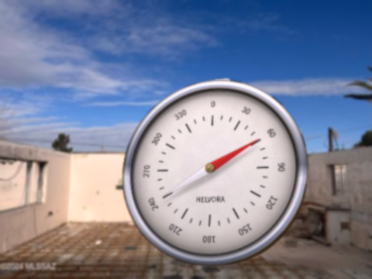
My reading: ° 60
